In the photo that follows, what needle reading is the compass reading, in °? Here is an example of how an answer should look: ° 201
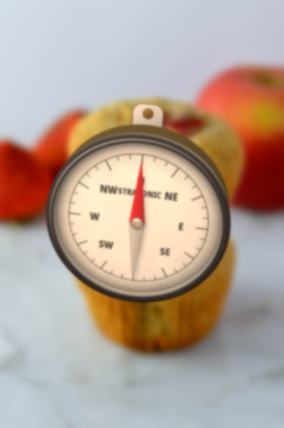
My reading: ° 0
